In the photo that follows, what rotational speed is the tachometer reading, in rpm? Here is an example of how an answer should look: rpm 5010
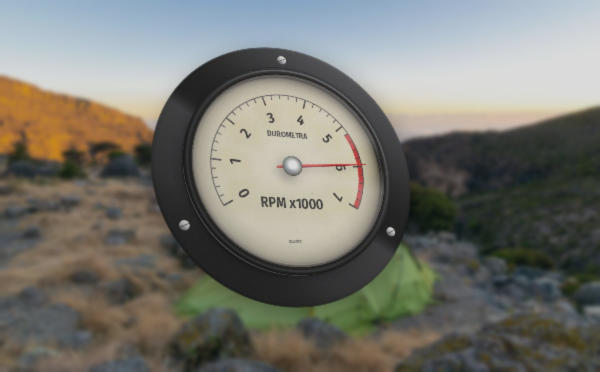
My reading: rpm 6000
